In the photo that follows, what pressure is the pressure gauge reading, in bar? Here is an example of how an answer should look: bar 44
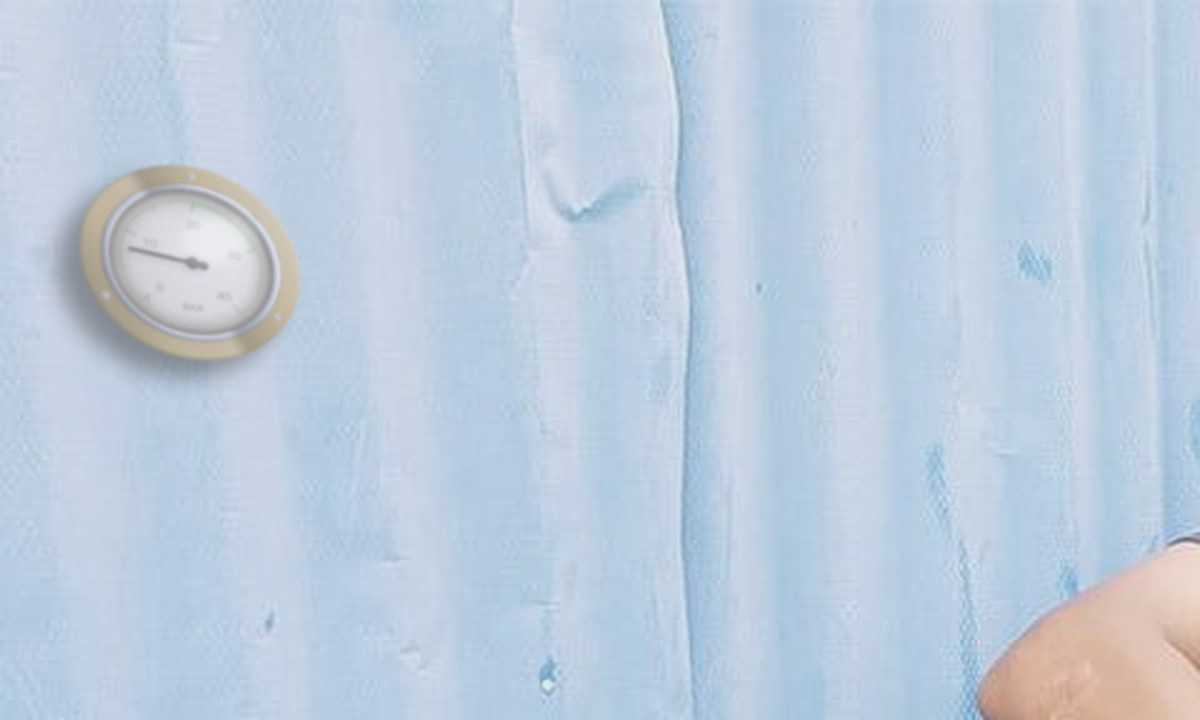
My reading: bar 7.5
